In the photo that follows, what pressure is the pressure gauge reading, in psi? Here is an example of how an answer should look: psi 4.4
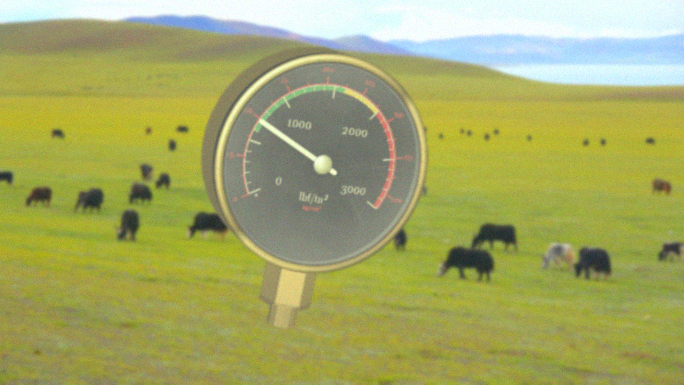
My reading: psi 700
